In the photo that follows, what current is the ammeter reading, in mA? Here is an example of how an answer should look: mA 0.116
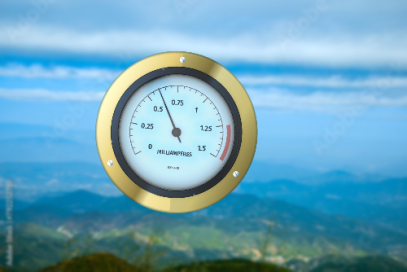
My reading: mA 0.6
